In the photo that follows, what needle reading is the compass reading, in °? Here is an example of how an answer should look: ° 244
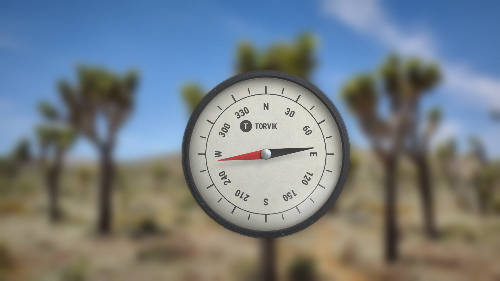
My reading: ° 262.5
